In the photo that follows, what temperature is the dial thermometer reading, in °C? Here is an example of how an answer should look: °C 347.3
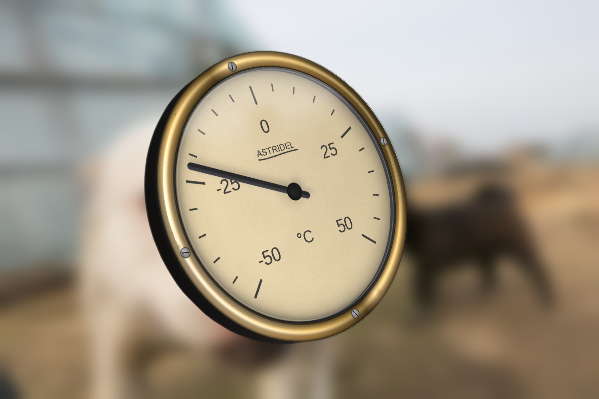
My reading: °C -22.5
